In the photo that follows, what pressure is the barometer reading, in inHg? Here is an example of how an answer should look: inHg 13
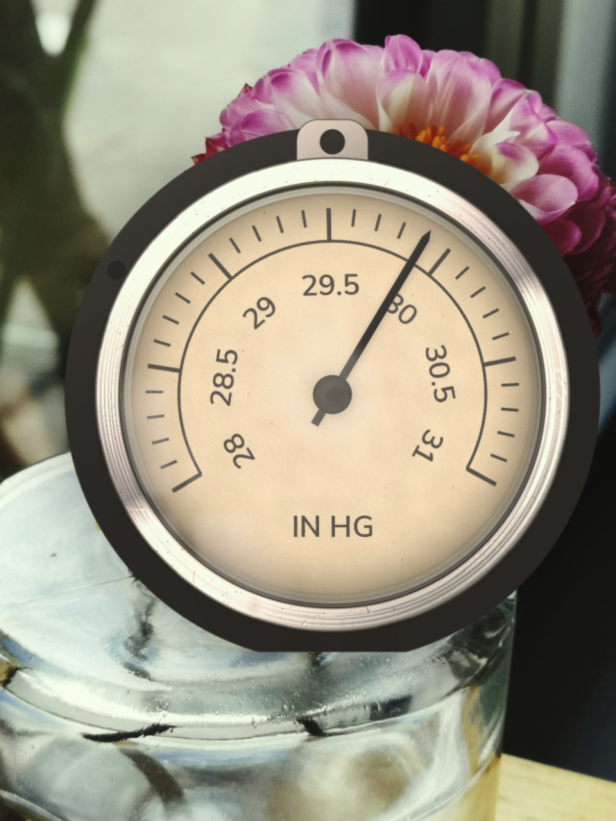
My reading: inHg 29.9
